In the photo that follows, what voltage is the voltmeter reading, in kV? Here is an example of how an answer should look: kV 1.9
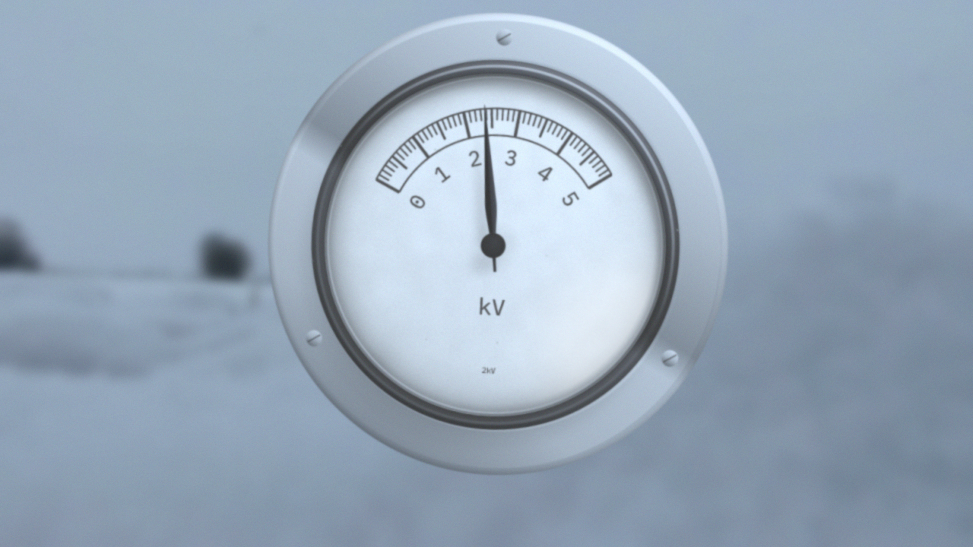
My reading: kV 2.4
